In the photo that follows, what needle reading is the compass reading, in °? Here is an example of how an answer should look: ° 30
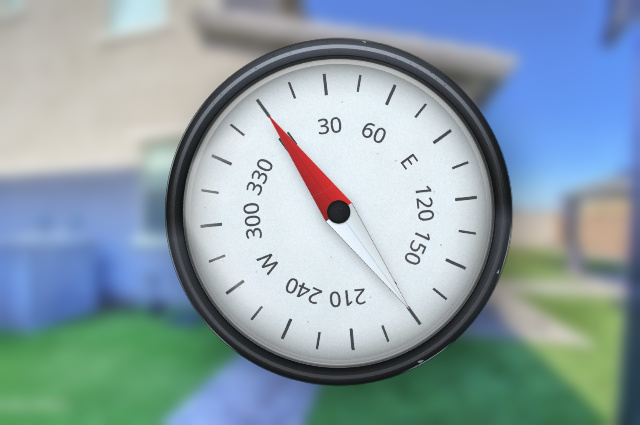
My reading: ° 0
